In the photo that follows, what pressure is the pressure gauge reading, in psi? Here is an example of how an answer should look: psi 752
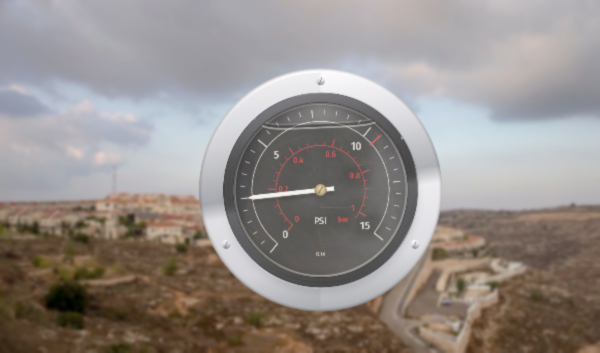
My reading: psi 2.5
